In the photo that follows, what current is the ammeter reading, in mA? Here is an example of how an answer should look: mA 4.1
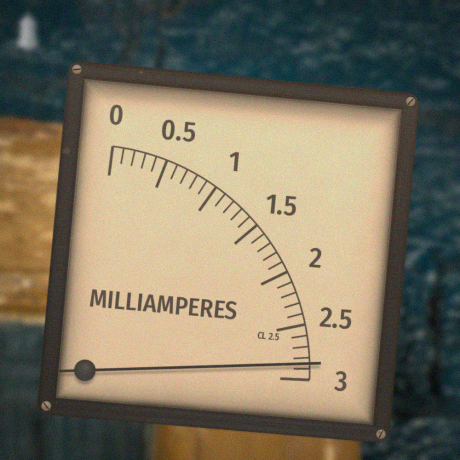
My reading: mA 2.85
